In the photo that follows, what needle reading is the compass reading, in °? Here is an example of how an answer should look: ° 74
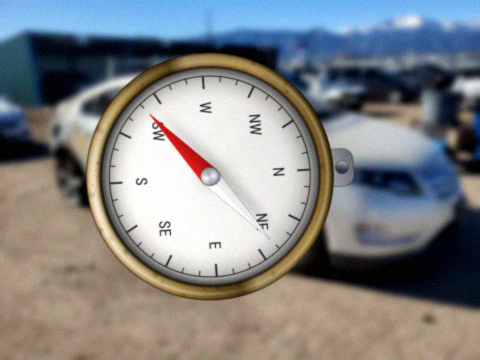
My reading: ° 230
